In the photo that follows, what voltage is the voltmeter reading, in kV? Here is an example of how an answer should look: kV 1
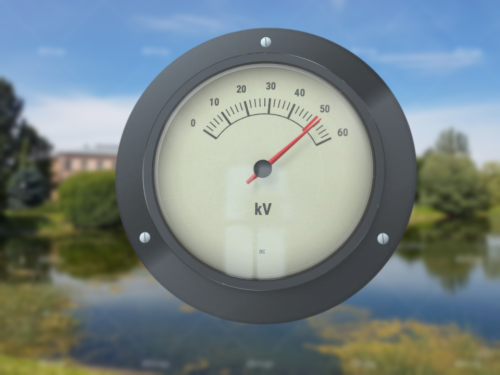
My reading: kV 52
